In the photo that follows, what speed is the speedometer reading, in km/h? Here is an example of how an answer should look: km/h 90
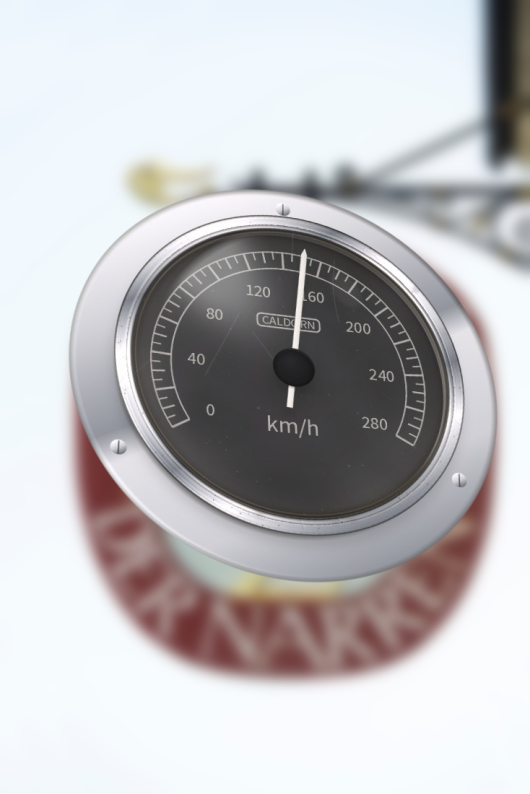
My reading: km/h 150
